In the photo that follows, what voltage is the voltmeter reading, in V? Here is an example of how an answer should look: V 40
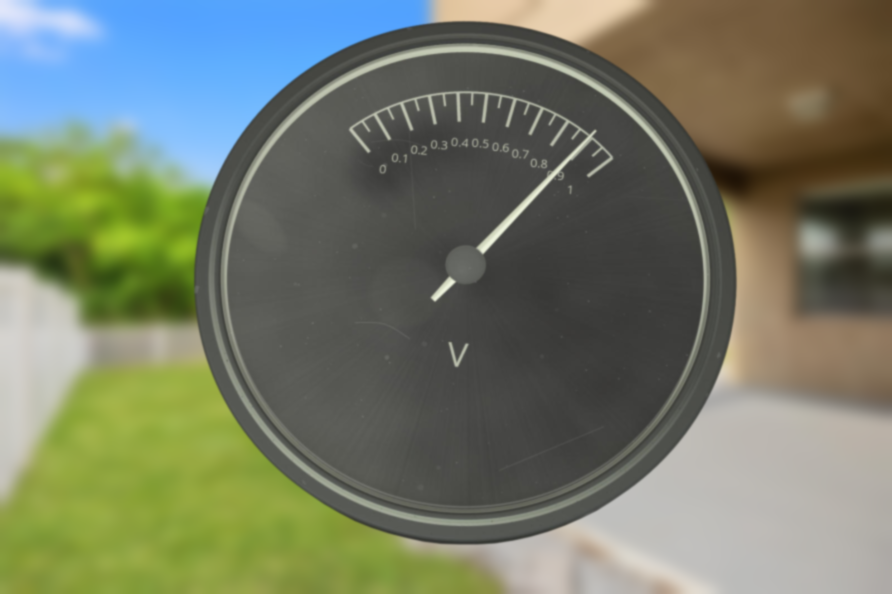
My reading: V 0.9
